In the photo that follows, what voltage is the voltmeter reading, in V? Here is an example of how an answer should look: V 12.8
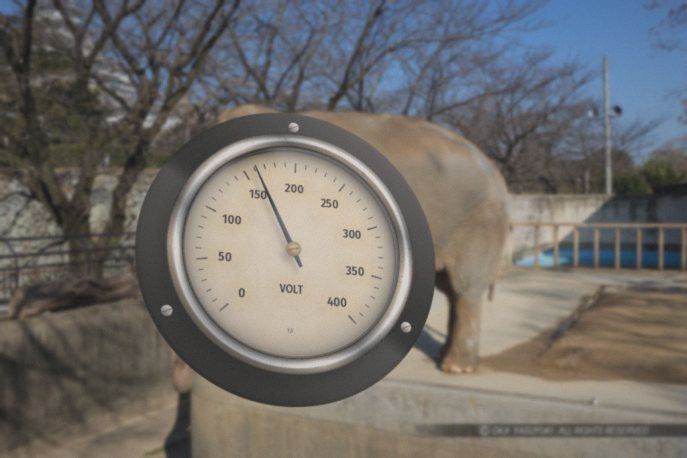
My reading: V 160
